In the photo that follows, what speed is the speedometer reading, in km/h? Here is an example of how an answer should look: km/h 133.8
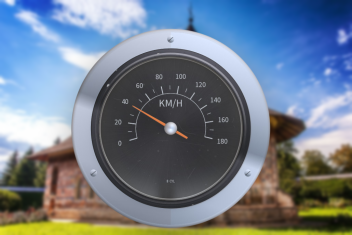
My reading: km/h 40
